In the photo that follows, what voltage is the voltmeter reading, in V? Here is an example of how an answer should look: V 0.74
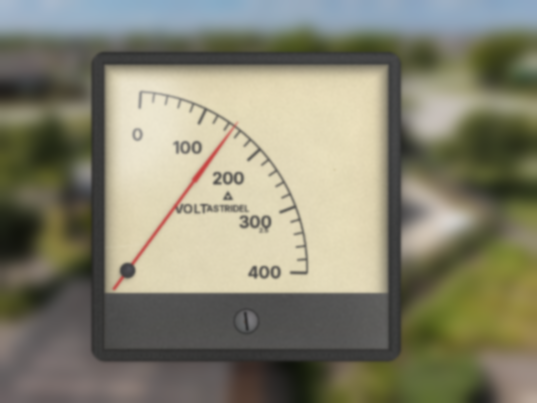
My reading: V 150
